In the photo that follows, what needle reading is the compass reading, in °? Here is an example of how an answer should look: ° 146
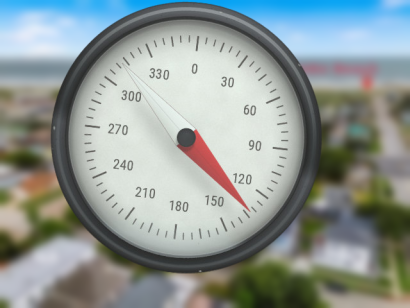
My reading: ° 132.5
